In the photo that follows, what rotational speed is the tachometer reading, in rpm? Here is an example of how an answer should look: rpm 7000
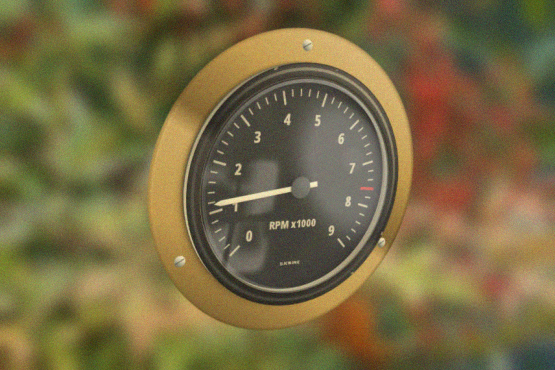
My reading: rpm 1200
